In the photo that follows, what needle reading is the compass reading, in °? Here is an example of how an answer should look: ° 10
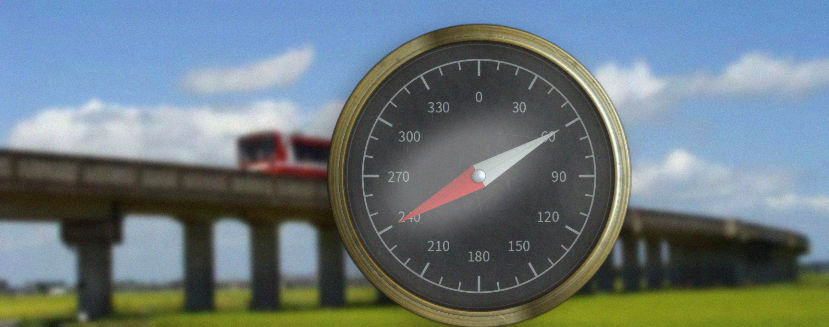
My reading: ° 240
